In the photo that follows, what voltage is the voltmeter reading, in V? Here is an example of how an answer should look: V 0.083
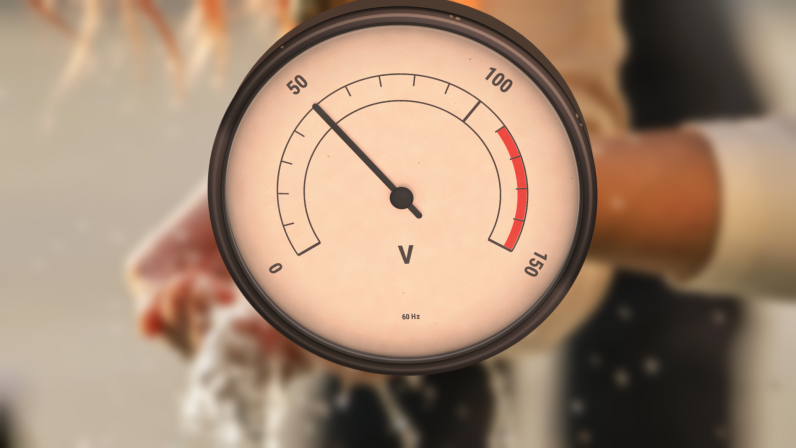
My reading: V 50
